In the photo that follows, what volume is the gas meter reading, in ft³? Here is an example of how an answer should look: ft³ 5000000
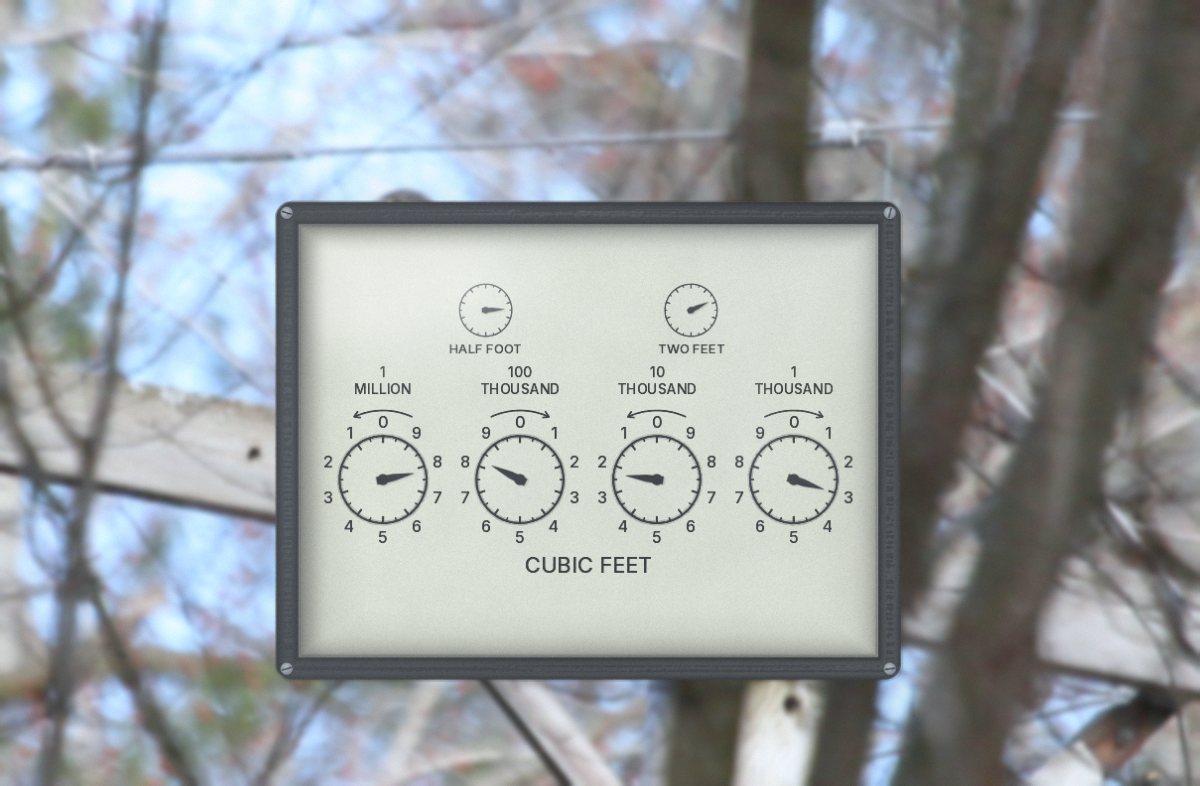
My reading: ft³ 782300
